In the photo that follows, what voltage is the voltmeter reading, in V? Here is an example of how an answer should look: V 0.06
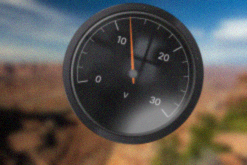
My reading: V 12
